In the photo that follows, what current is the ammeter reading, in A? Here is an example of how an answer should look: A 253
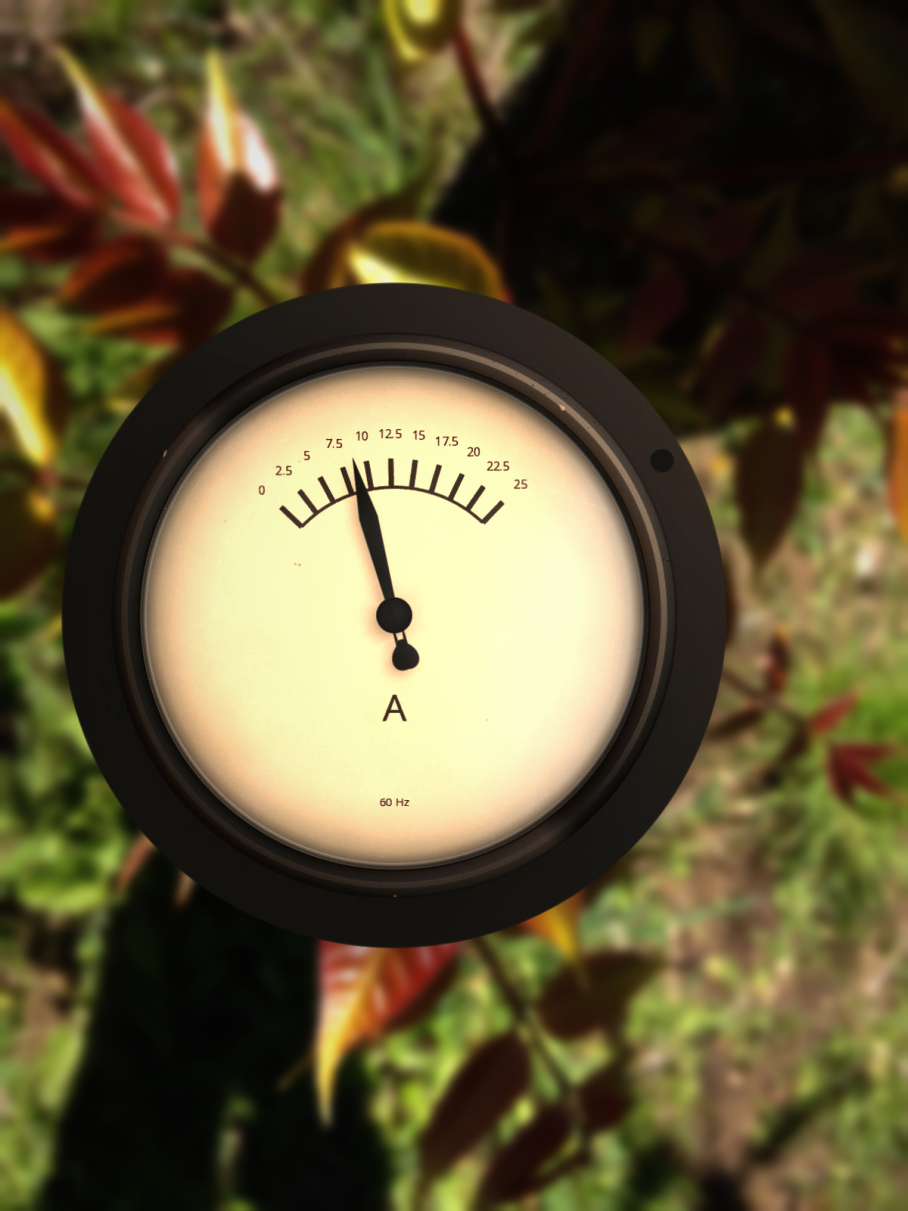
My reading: A 8.75
